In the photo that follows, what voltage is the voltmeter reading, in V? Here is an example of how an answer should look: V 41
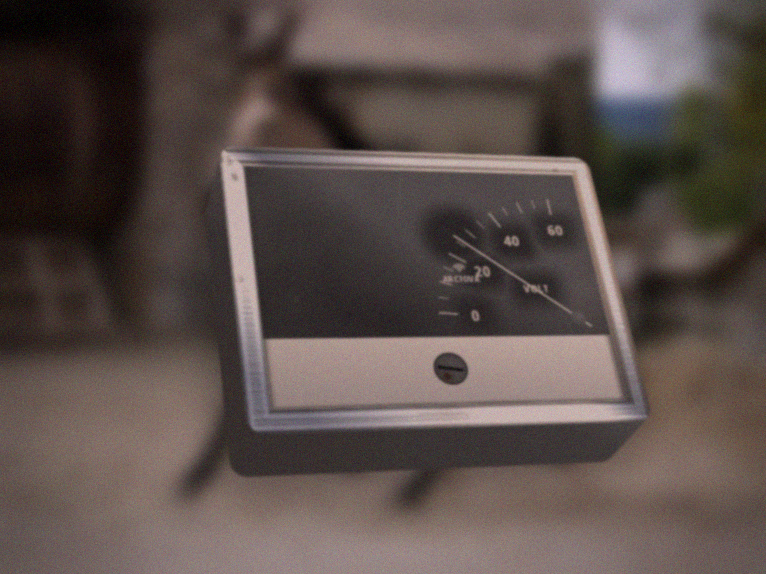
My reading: V 25
